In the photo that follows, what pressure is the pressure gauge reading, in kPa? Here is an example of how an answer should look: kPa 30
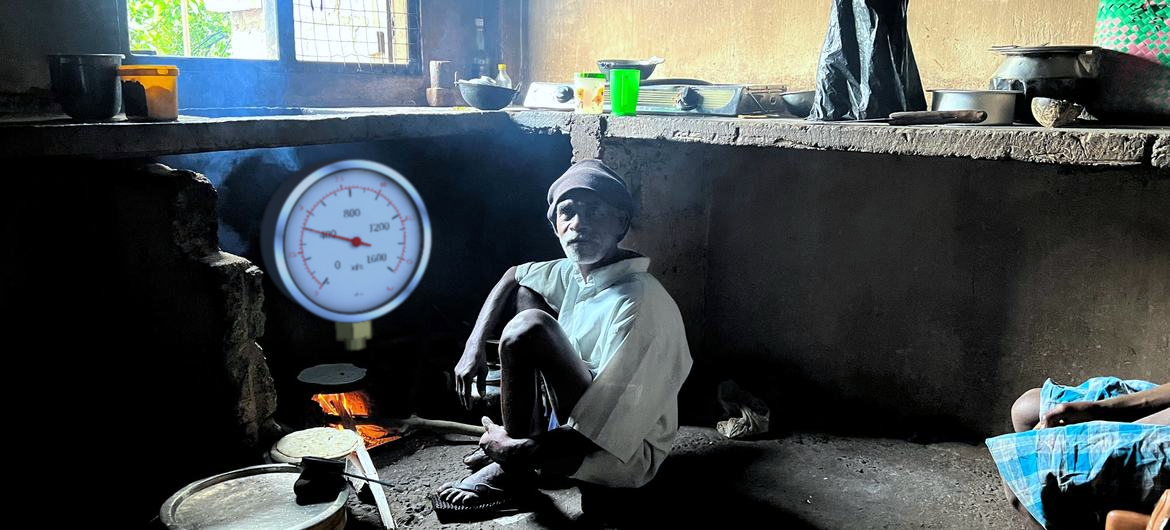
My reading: kPa 400
